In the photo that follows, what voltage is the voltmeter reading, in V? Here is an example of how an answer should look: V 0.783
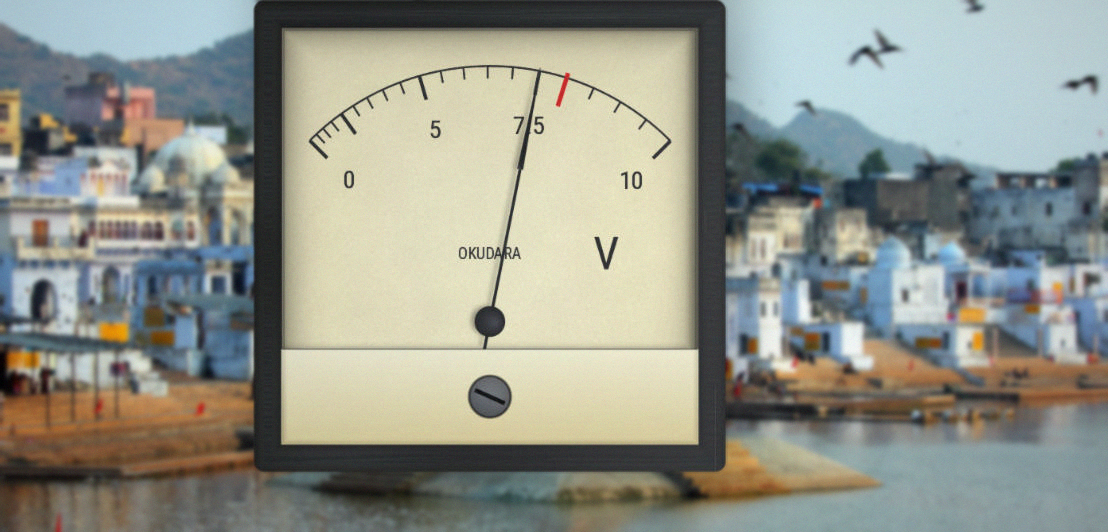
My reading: V 7.5
